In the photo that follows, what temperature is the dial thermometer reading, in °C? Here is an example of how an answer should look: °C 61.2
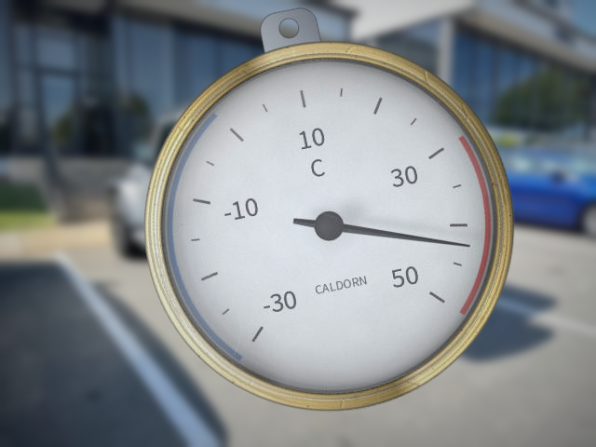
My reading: °C 42.5
